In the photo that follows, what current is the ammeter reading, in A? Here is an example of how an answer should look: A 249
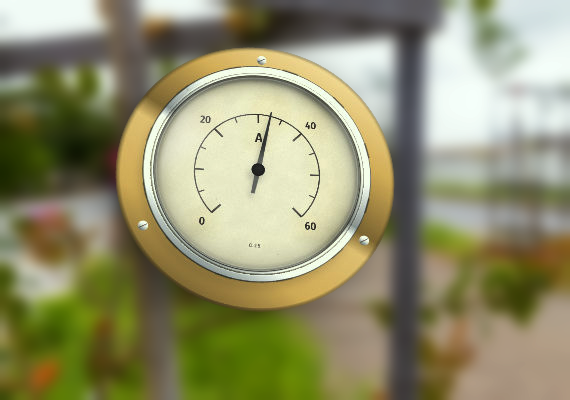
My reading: A 32.5
